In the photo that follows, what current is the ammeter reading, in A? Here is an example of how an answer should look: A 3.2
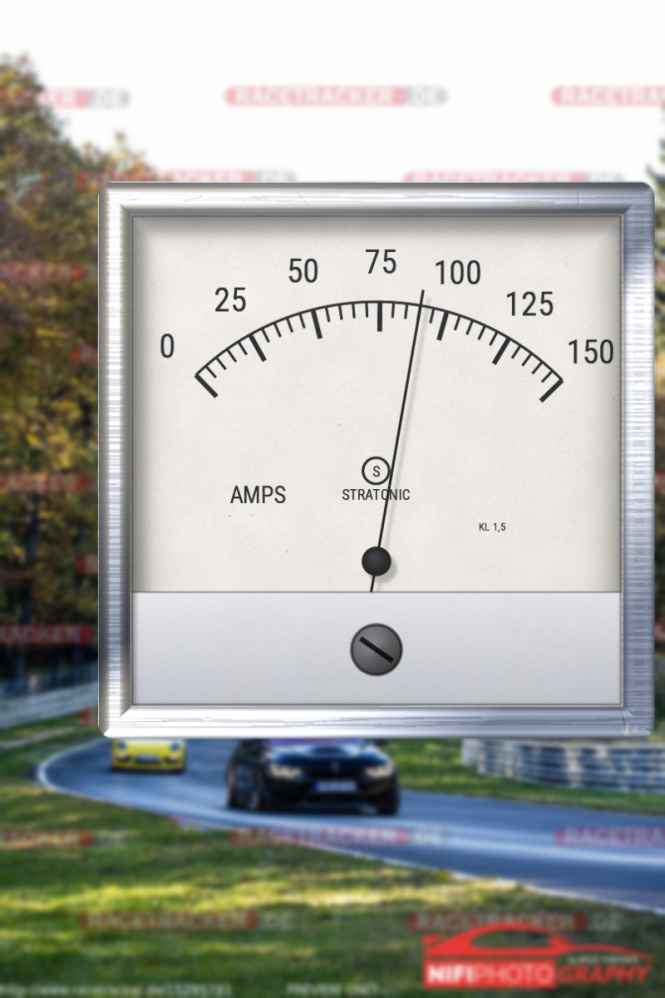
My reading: A 90
